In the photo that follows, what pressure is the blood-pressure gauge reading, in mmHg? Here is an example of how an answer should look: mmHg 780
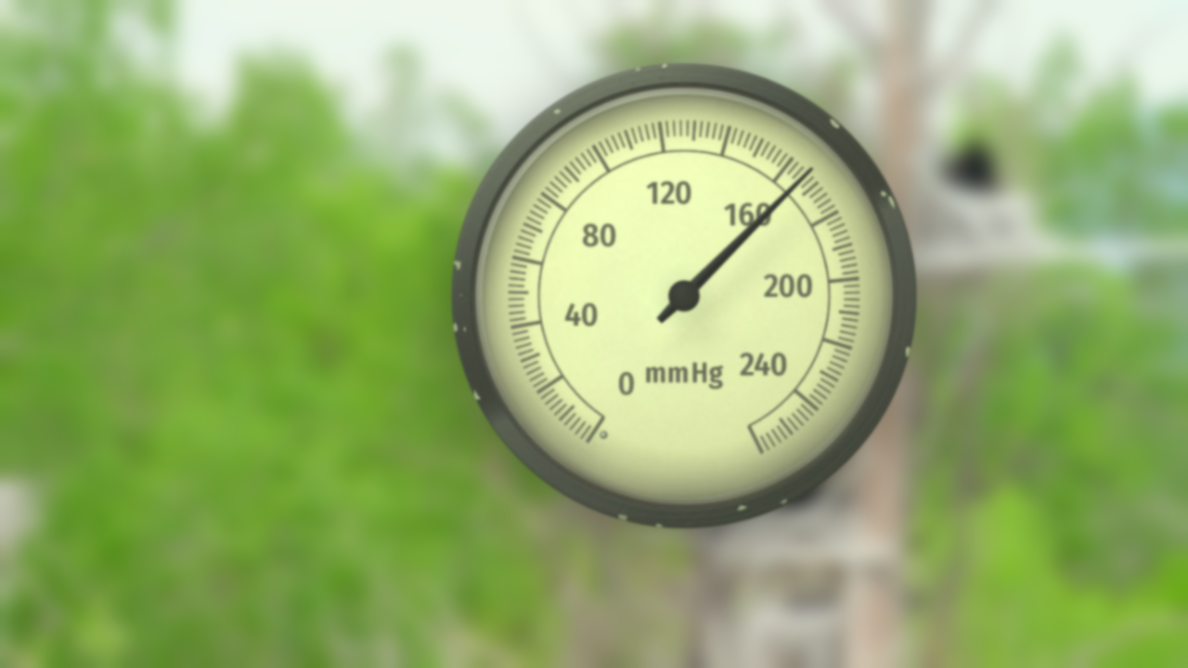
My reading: mmHg 166
